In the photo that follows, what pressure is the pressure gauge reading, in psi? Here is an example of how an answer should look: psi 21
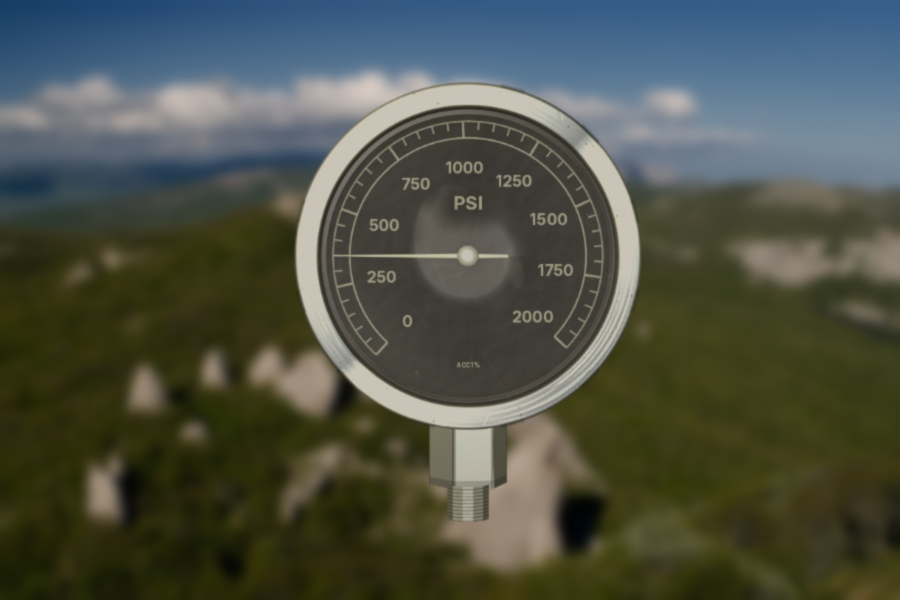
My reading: psi 350
